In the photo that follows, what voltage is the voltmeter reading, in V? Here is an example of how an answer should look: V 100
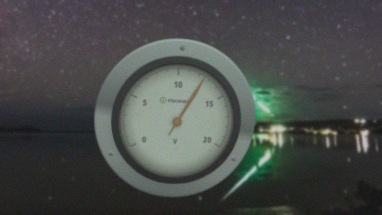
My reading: V 12.5
